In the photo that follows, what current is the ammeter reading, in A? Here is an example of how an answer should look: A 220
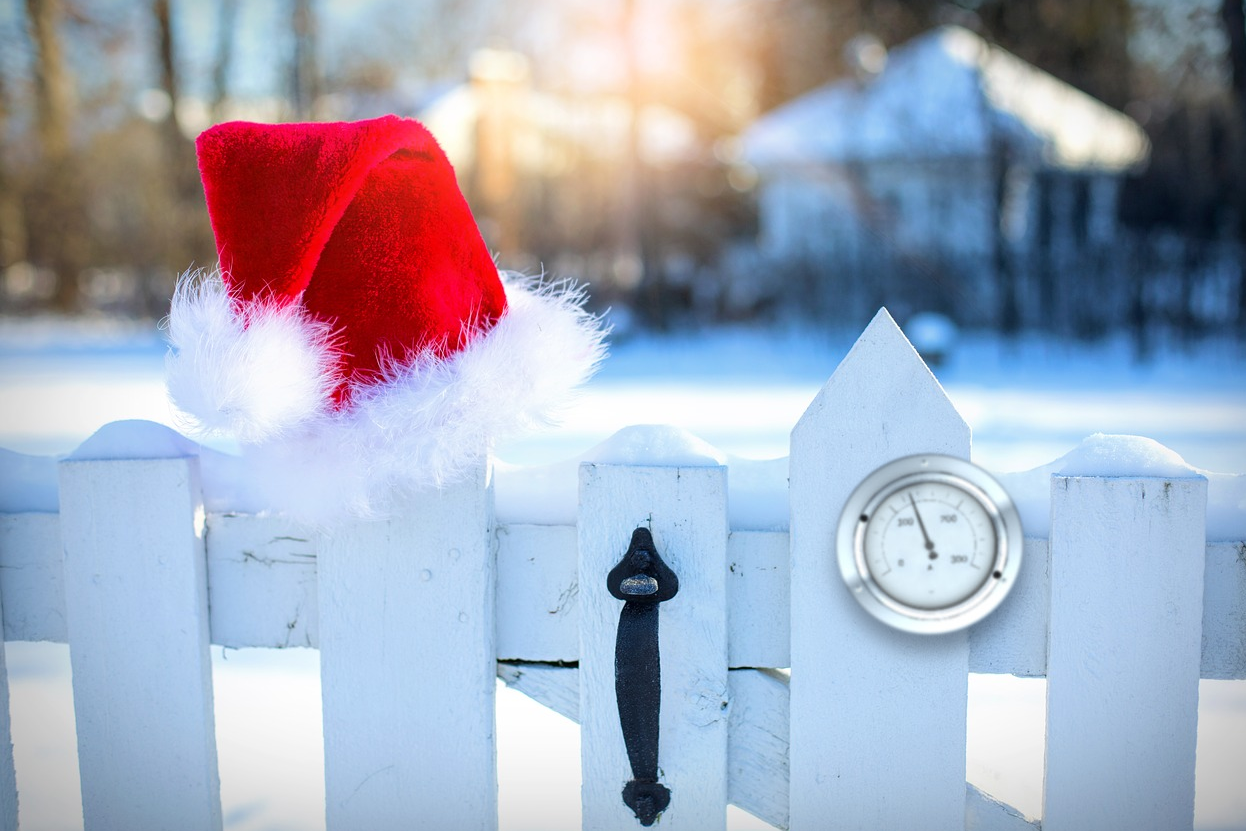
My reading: A 130
